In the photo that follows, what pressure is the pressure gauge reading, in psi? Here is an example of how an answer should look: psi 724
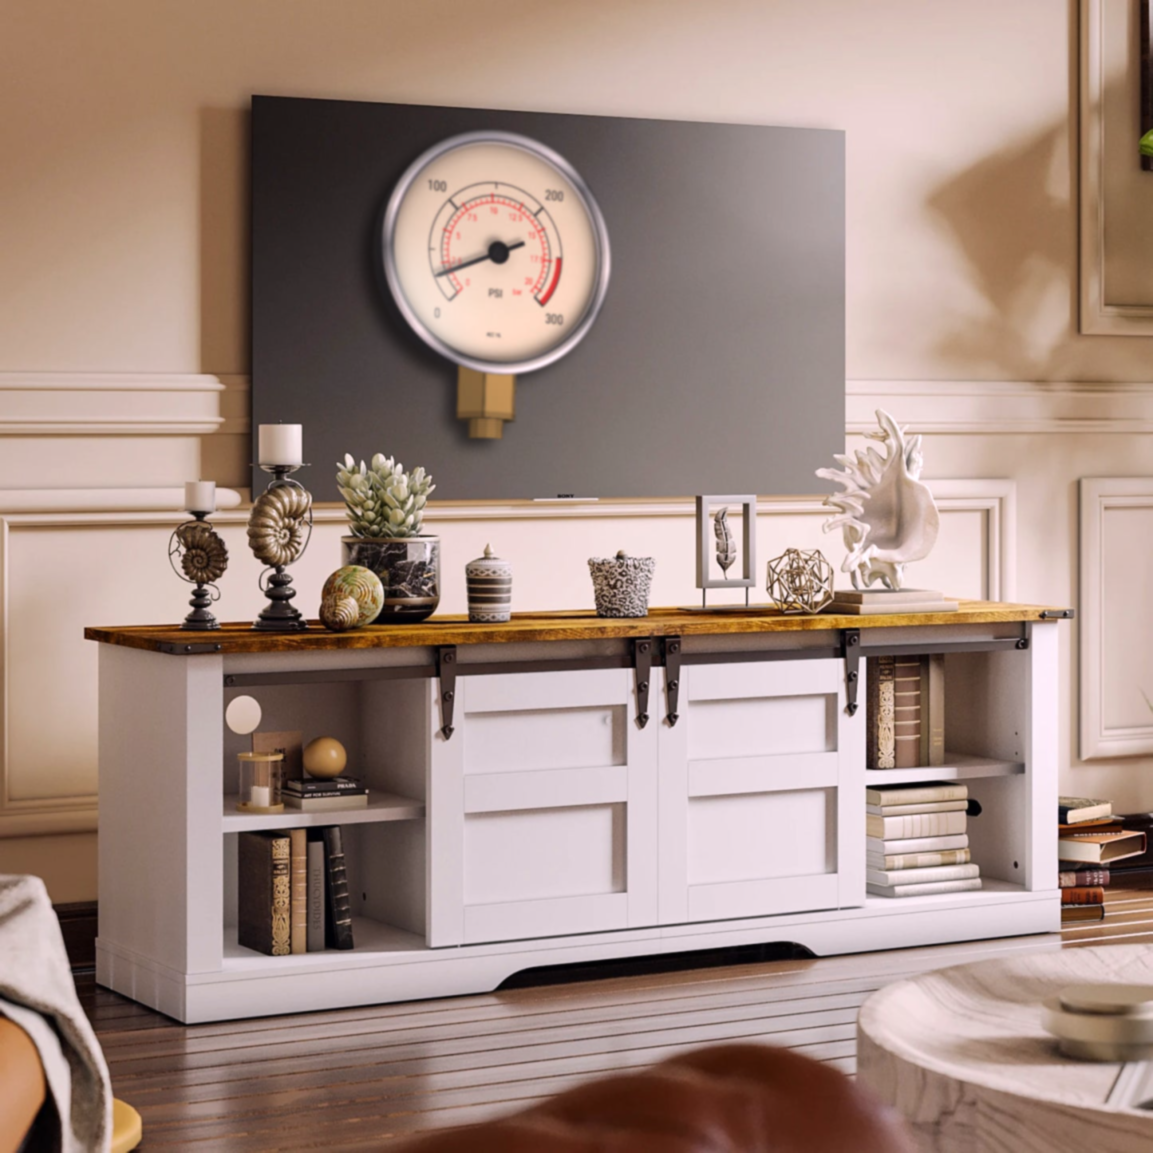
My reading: psi 25
